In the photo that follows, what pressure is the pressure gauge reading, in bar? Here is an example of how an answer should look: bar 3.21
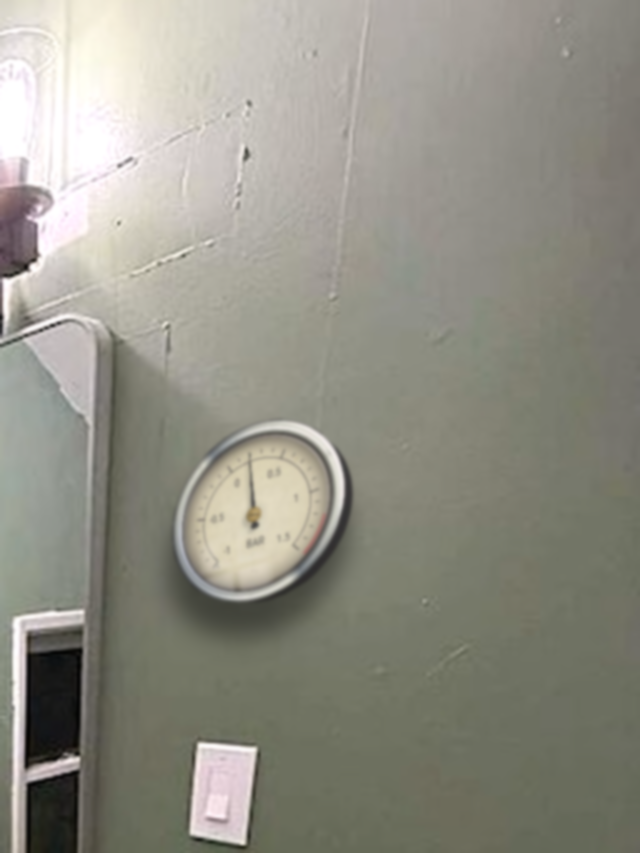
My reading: bar 0.2
